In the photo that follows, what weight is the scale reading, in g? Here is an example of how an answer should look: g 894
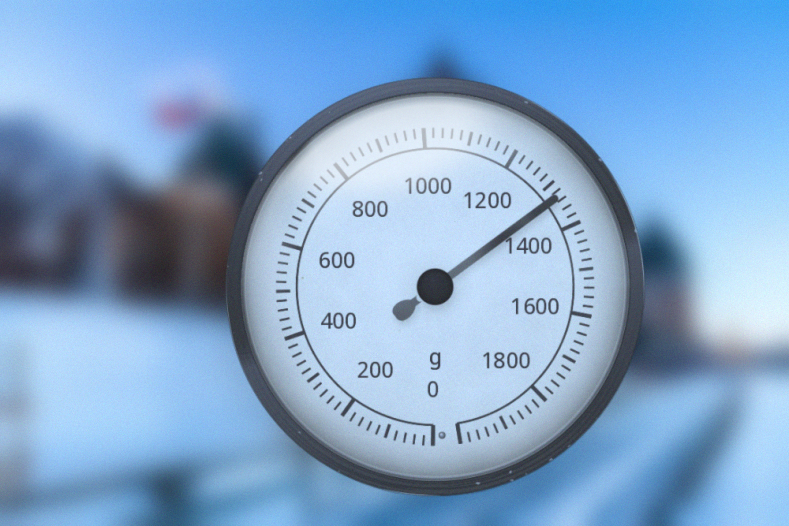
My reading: g 1330
